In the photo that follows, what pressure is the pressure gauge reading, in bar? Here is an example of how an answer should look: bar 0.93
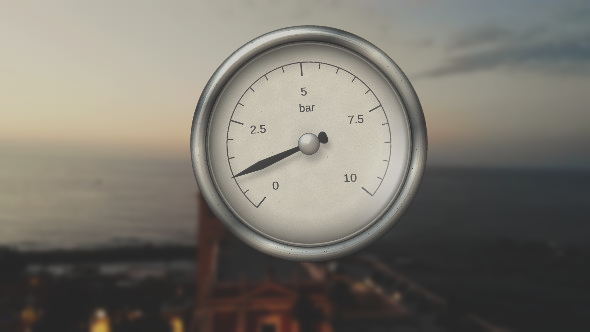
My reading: bar 1
